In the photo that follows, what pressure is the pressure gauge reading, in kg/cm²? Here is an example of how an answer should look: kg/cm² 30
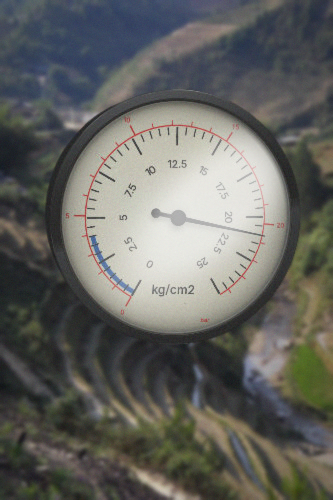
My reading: kg/cm² 21
